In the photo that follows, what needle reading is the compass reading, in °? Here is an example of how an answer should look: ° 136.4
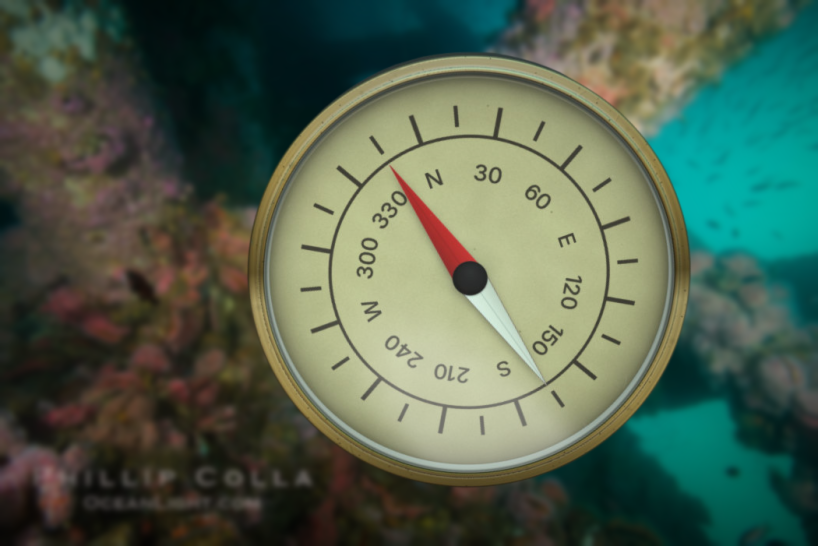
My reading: ° 345
